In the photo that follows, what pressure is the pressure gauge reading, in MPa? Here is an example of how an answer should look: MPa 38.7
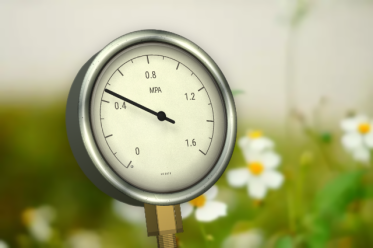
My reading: MPa 0.45
